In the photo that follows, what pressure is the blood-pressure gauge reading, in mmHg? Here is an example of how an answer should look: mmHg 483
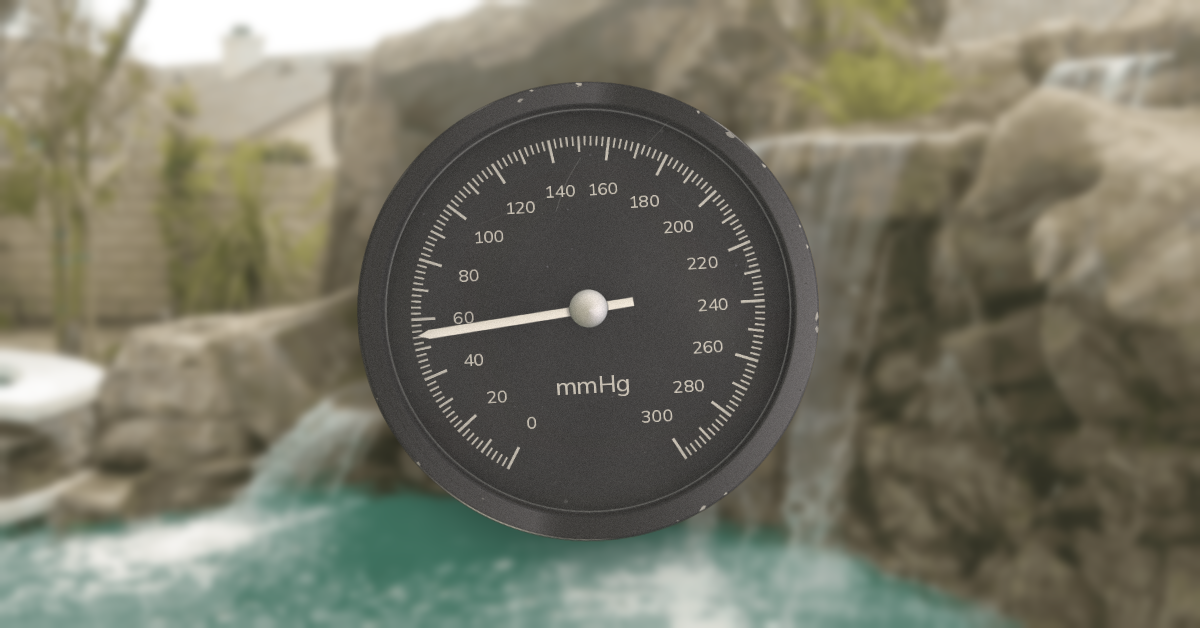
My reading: mmHg 54
